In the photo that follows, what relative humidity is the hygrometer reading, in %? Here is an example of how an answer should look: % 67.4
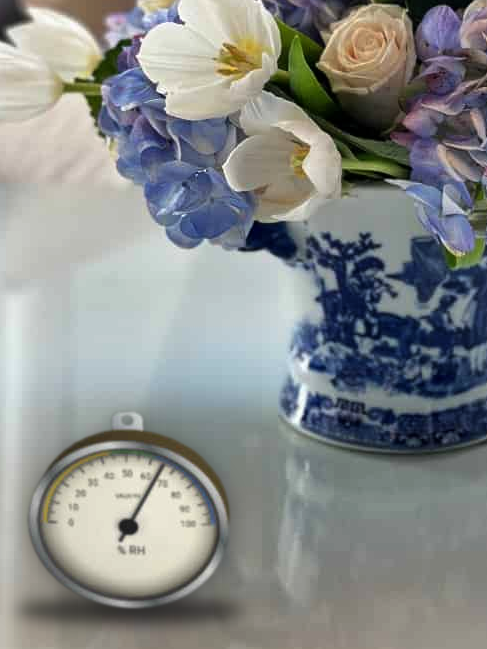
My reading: % 65
